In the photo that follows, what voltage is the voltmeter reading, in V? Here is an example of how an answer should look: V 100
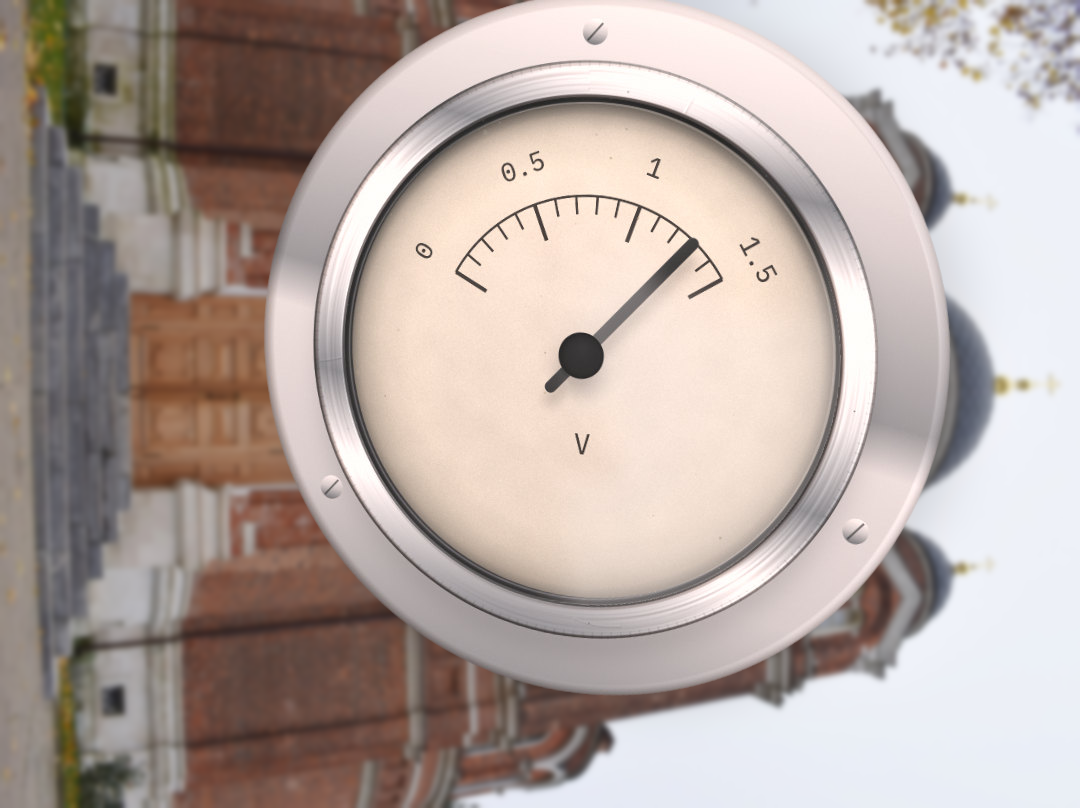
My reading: V 1.3
